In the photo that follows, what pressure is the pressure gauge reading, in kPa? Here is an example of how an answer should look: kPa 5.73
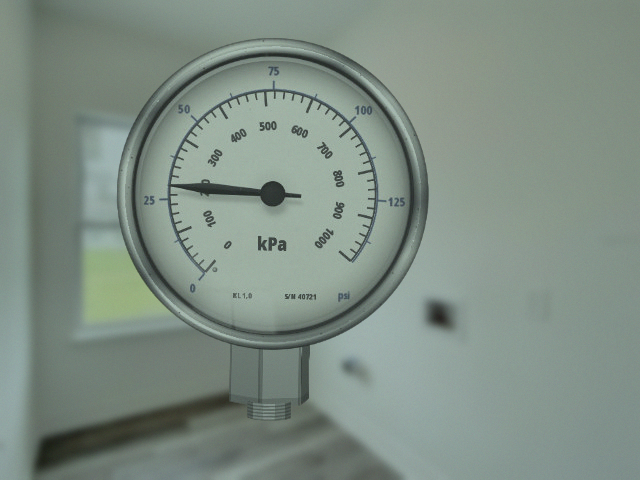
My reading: kPa 200
